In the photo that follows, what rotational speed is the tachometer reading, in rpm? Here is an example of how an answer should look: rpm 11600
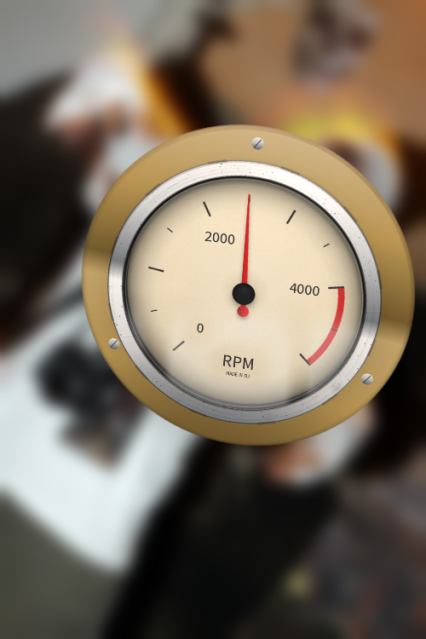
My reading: rpm 2500
